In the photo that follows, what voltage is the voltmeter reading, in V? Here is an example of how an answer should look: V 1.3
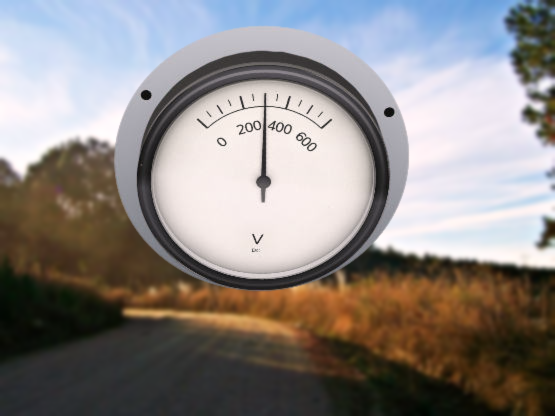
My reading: V 300
